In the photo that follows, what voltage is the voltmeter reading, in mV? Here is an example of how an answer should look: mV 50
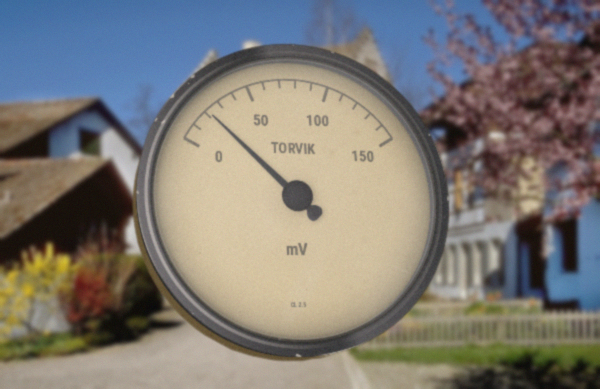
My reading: mV 20
